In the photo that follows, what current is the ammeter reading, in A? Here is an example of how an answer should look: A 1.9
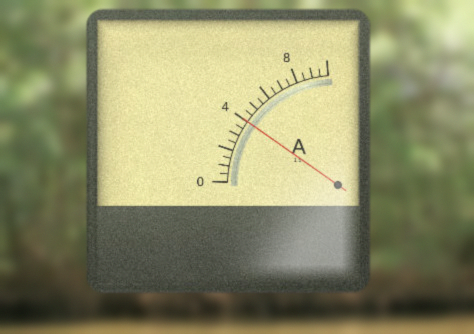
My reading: A 4
